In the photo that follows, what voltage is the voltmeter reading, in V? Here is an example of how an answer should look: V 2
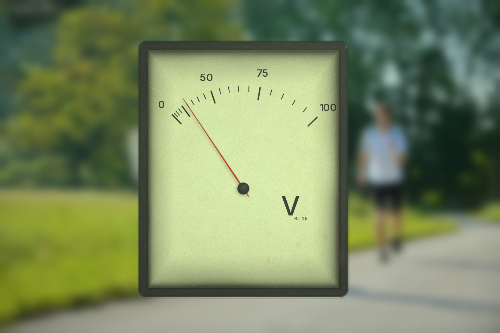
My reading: V 30
